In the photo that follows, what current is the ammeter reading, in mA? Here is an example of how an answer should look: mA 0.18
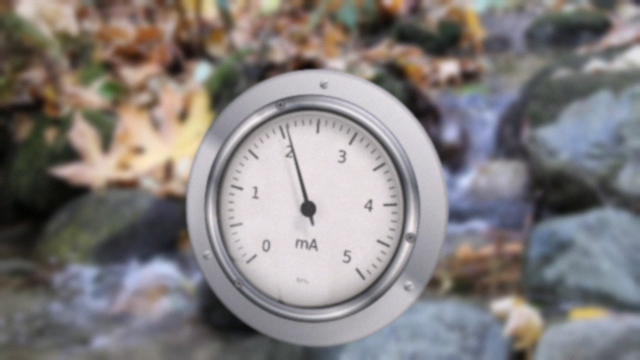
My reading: mA 2.1
